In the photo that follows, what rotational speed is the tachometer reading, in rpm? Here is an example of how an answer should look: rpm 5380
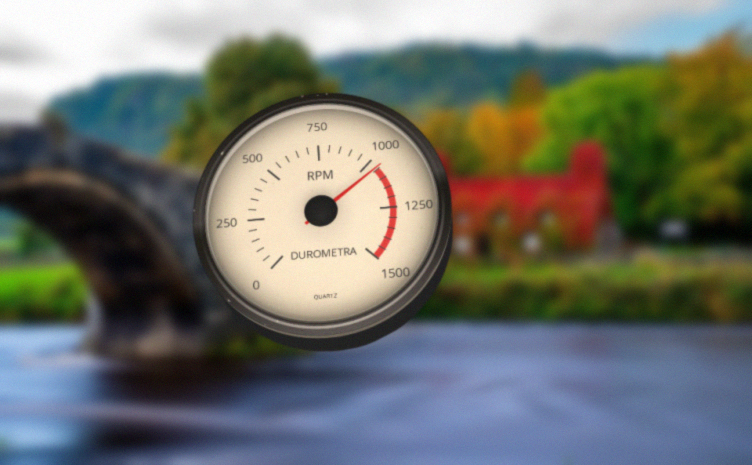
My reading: rpm 1050
